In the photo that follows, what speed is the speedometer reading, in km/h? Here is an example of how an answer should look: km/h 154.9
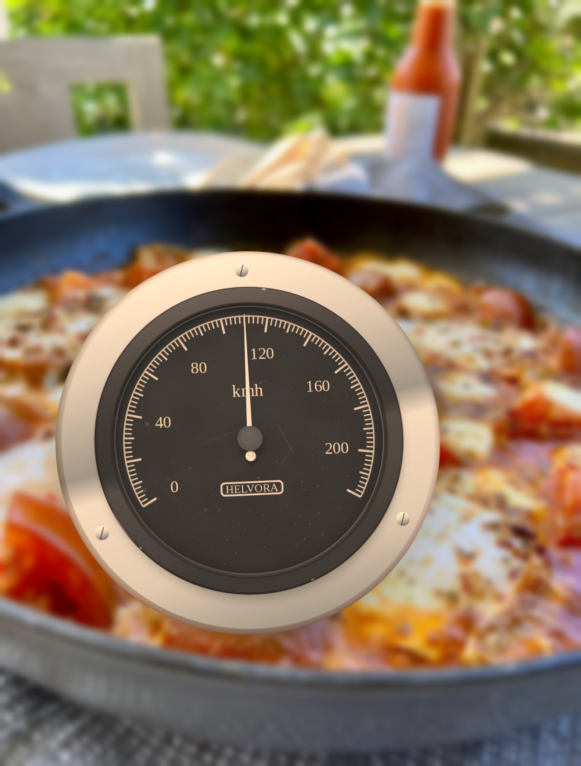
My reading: km/h 110
